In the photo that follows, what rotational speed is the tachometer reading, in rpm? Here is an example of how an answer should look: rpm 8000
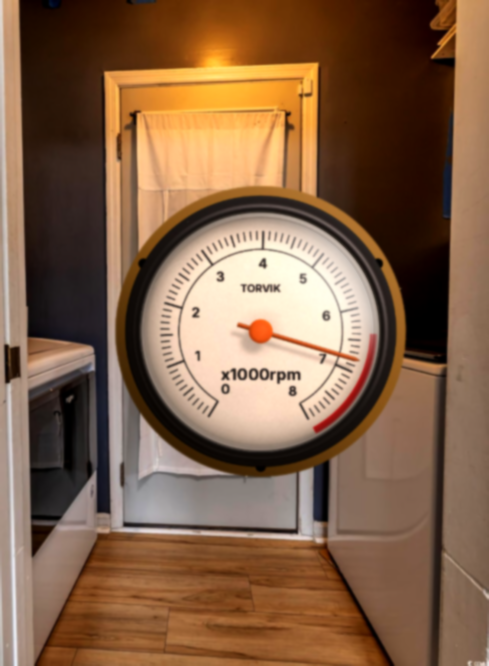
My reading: rpm 6800
